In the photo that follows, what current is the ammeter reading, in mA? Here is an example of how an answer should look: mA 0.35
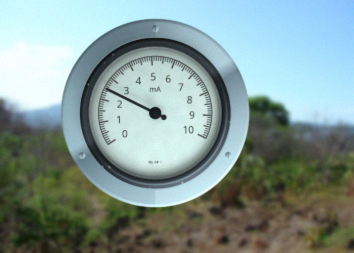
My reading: mA 2.5
